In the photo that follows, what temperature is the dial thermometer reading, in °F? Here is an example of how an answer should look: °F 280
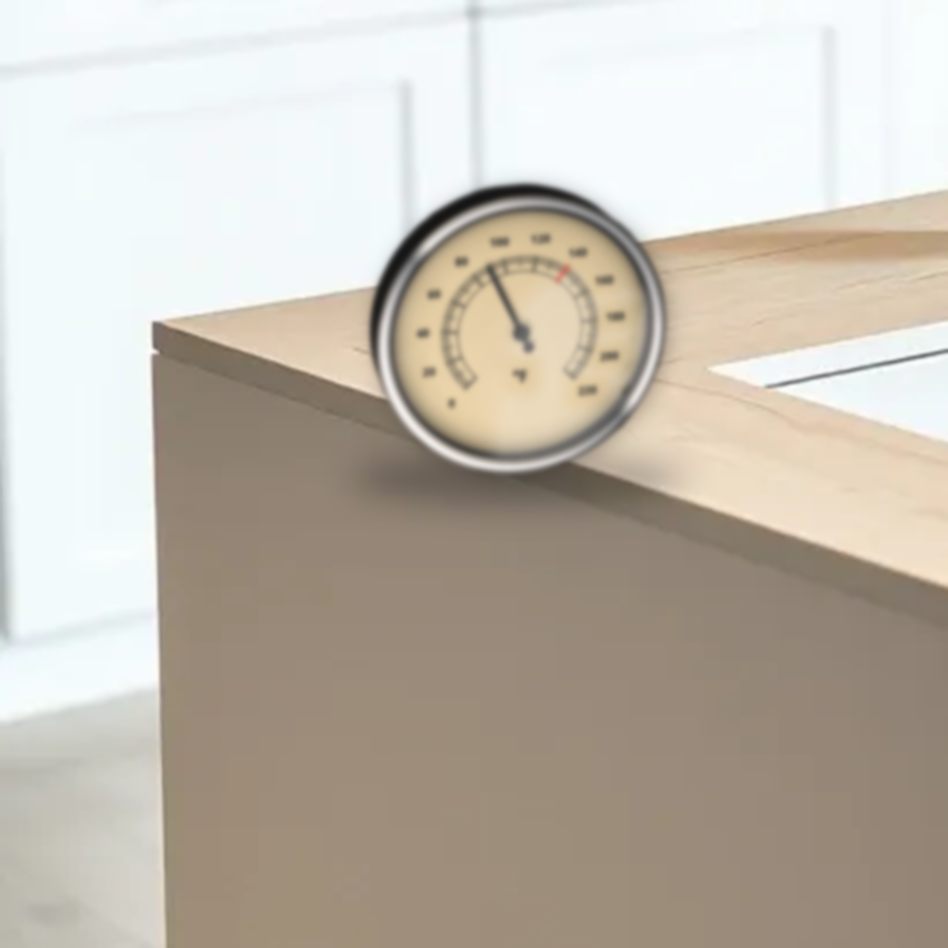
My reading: °F 90
